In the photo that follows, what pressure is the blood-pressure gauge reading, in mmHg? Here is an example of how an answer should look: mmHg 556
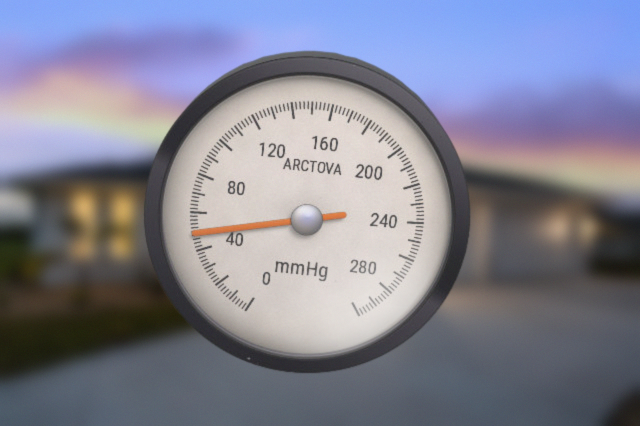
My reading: mmHg 50
